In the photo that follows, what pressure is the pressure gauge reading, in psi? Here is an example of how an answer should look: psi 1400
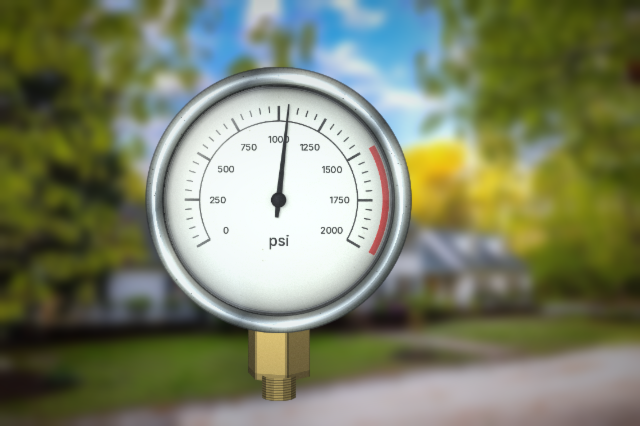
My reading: psi 1050
